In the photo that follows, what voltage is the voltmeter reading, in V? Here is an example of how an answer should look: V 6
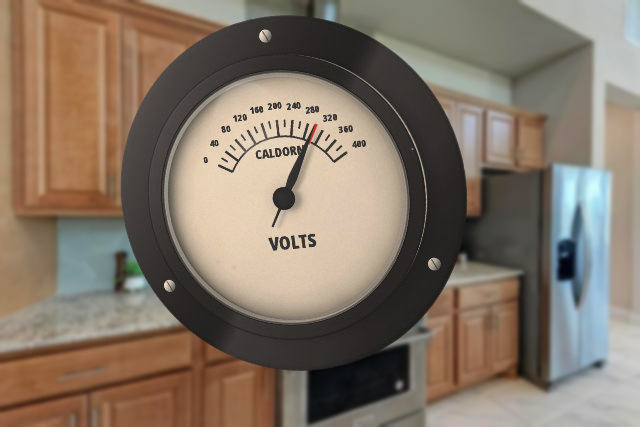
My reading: V 300
